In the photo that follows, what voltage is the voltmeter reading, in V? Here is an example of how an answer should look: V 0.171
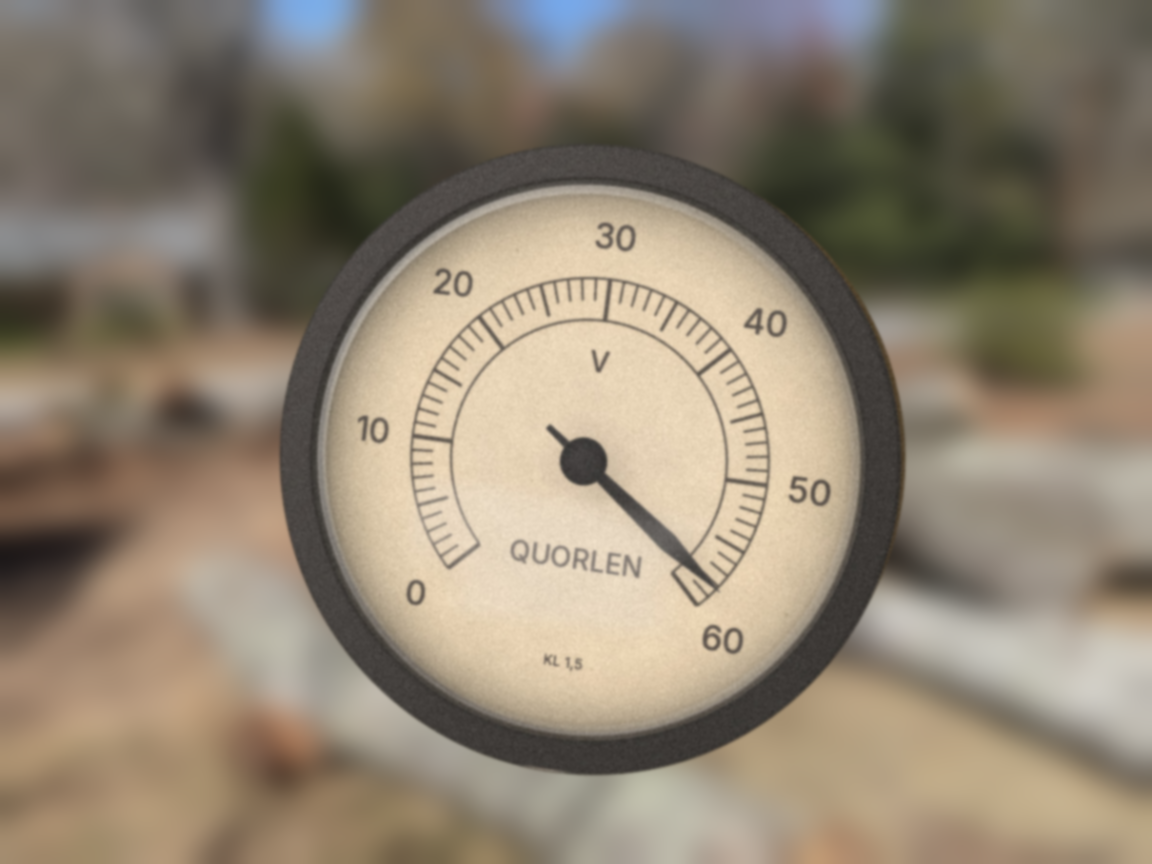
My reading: V 58
